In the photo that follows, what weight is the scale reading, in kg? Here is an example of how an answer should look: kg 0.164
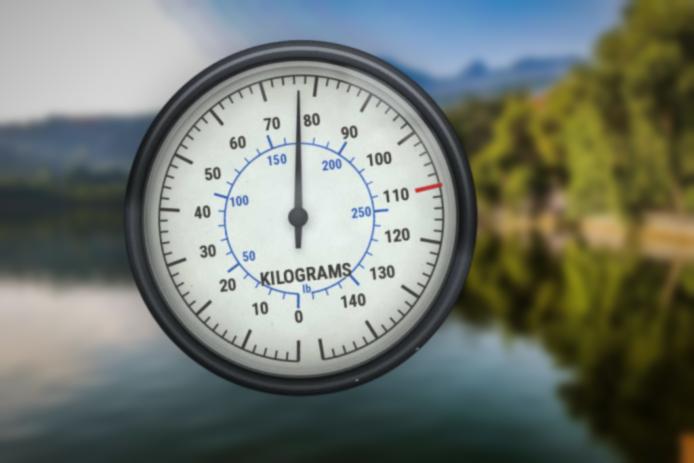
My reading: kg 77
